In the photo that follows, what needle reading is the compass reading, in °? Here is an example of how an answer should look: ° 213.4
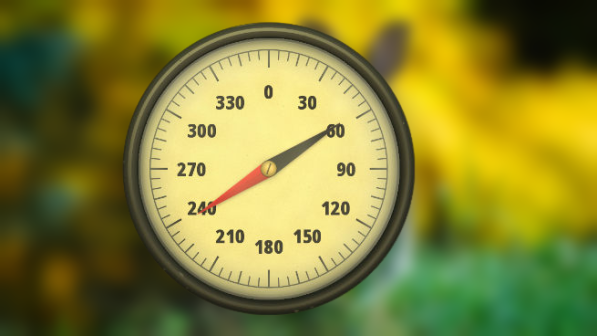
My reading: ° 237.5
